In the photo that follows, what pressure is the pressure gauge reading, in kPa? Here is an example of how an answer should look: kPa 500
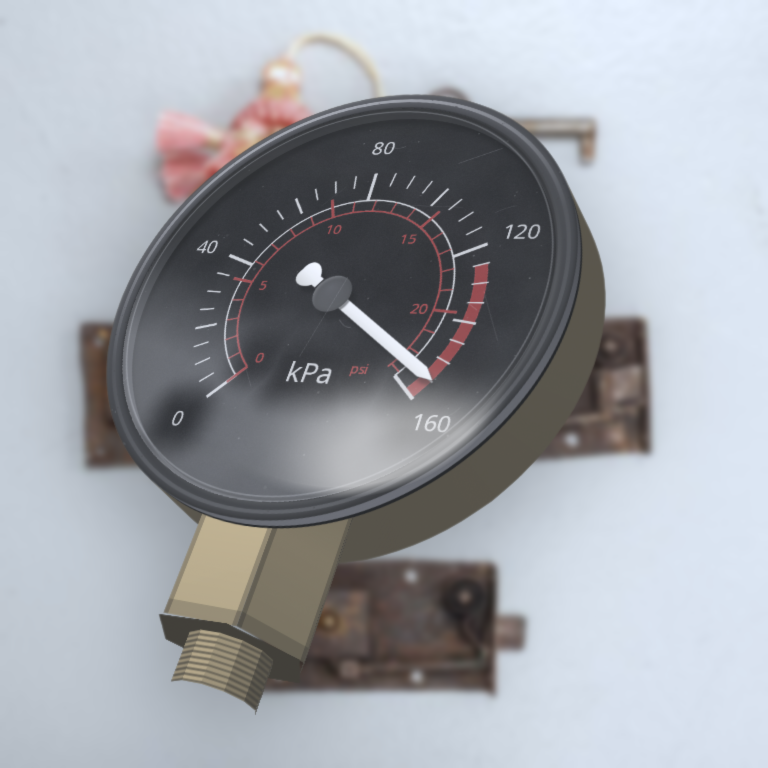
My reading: kPa 155
